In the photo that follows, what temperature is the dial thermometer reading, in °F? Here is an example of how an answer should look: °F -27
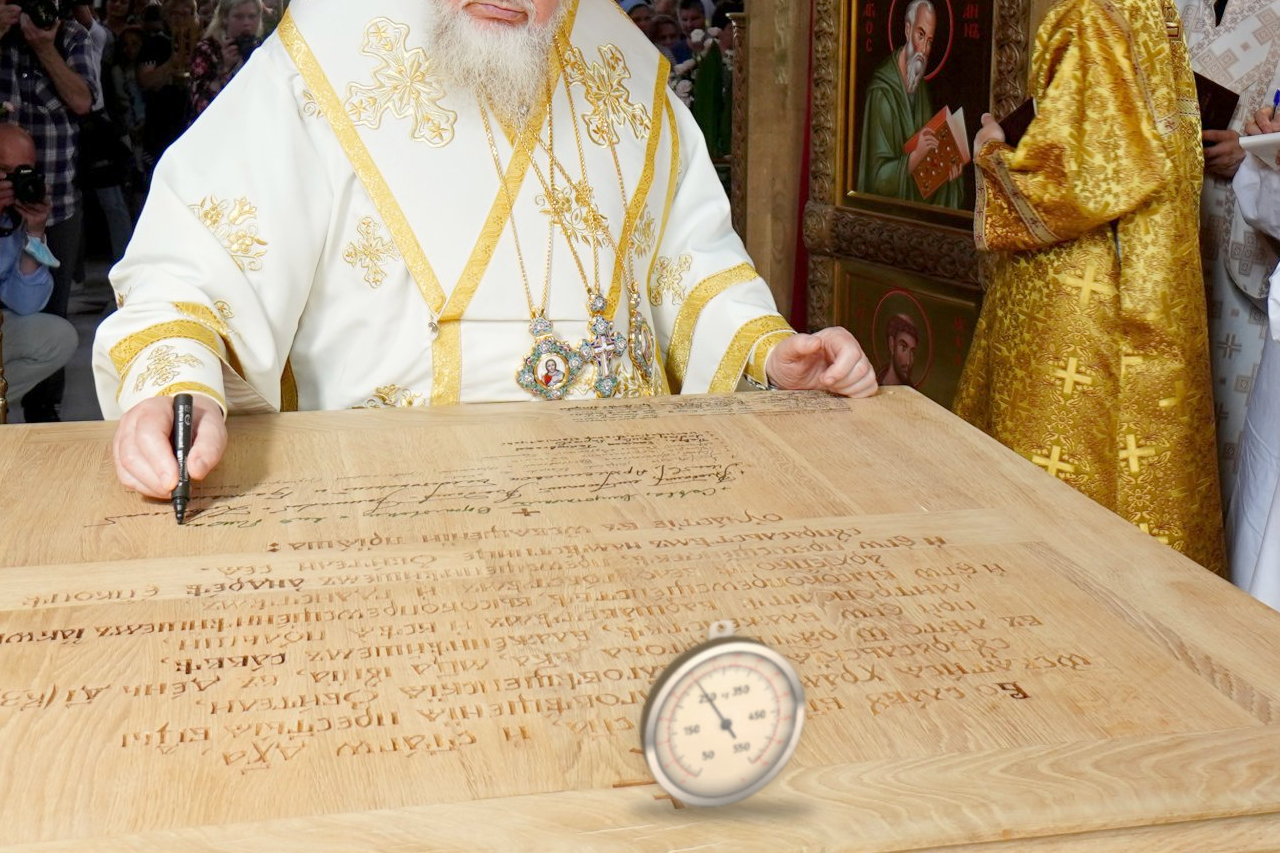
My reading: °F 250
